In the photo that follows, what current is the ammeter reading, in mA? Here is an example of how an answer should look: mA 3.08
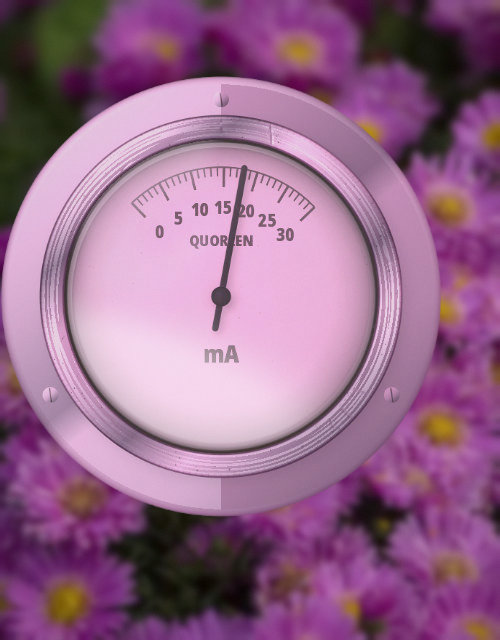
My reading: mA 18
